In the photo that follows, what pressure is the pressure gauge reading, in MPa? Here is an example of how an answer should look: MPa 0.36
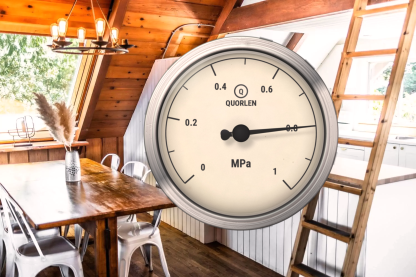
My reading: MPa 0.8
